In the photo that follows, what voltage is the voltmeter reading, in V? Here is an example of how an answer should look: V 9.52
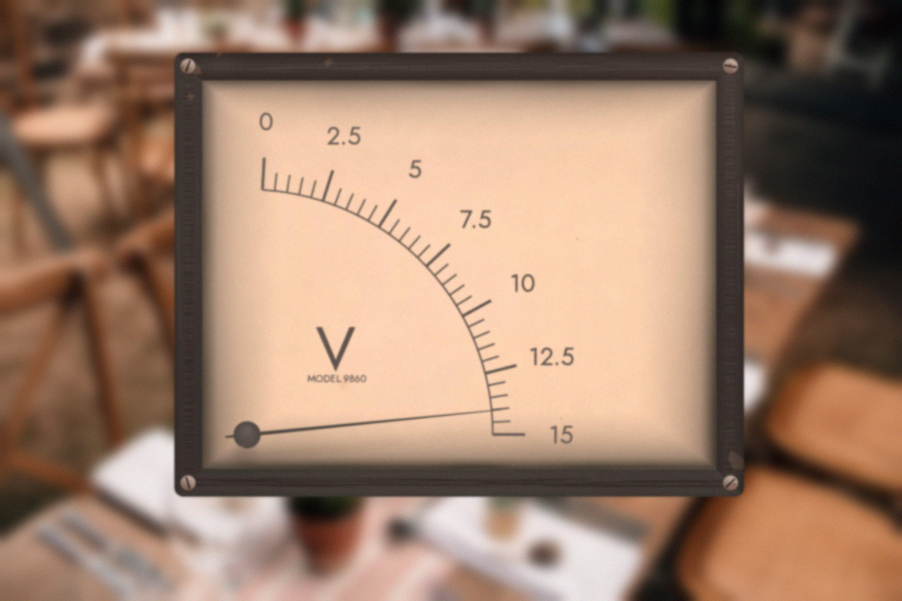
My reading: V 14
